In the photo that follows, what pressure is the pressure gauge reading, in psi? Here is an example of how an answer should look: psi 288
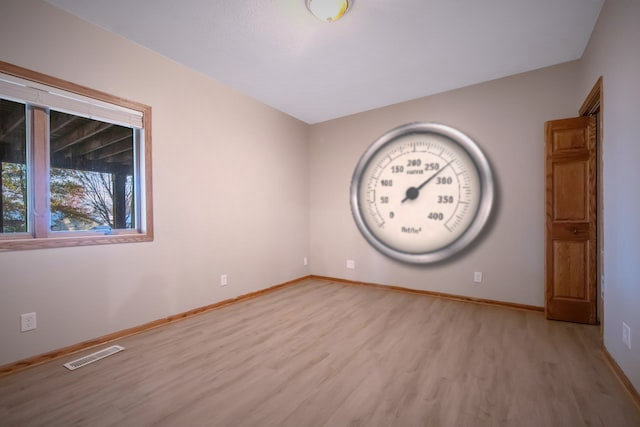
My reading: psi 275
